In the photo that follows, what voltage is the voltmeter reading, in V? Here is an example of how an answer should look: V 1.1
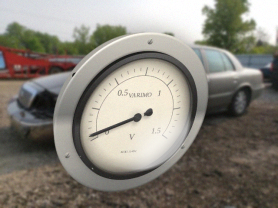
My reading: V 0.05
